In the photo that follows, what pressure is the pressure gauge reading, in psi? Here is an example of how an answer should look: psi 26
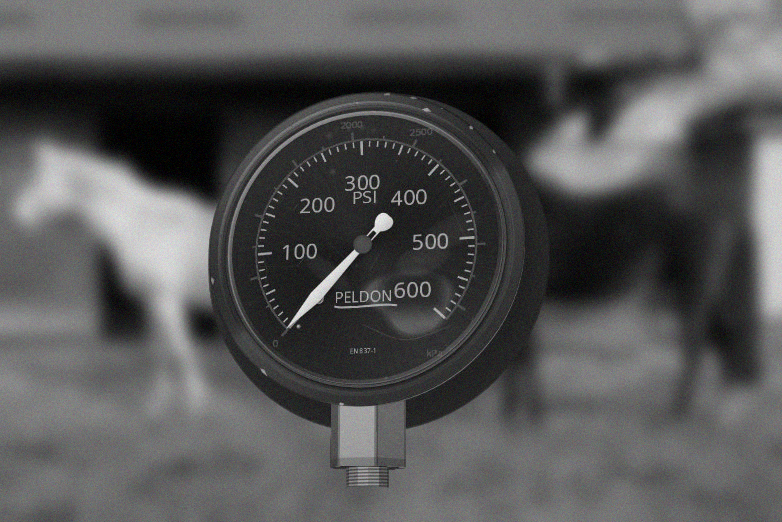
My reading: psi 0
